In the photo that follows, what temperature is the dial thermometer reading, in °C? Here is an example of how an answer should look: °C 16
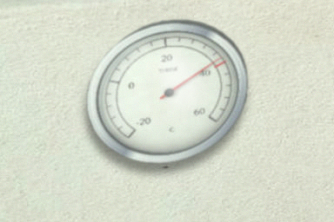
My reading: °C 38
